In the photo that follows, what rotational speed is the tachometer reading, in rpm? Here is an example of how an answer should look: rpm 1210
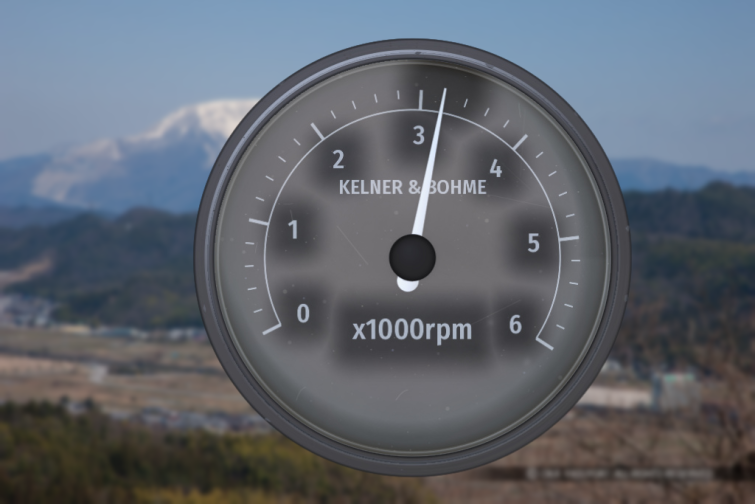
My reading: rpm 3200
